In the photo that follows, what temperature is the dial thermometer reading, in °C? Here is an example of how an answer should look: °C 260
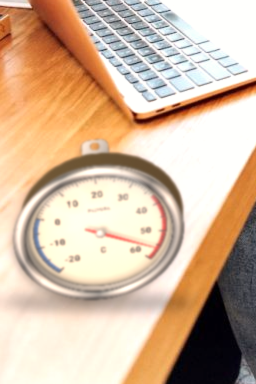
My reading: °C 55
